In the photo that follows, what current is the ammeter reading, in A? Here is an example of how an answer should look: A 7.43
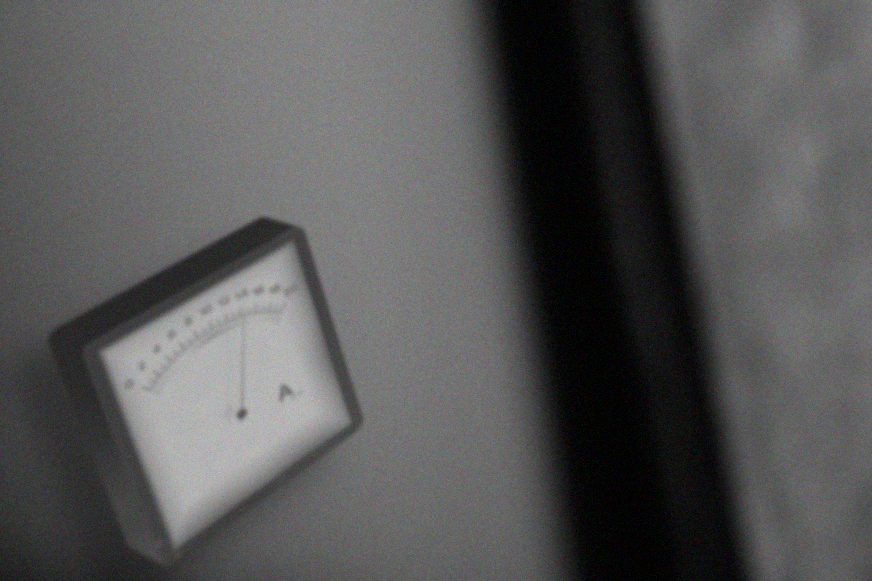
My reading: A 14
